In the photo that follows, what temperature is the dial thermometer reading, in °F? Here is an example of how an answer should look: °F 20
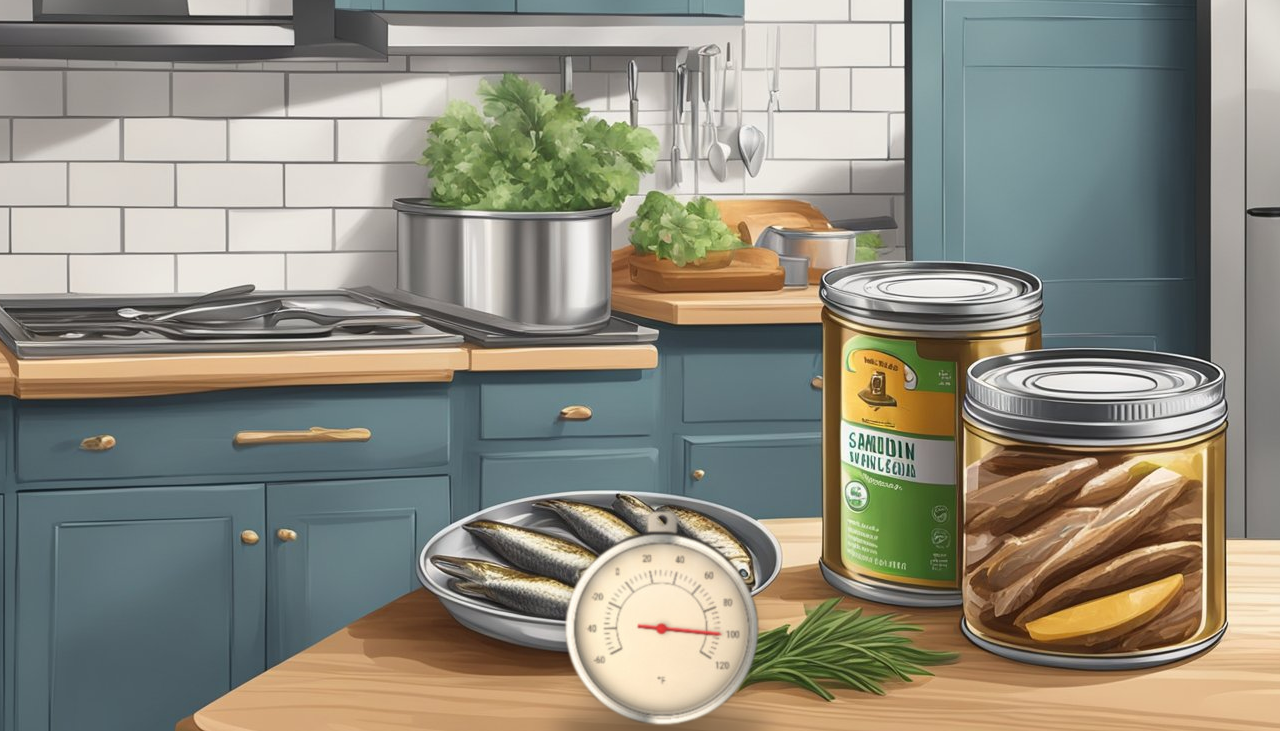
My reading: °F 100
